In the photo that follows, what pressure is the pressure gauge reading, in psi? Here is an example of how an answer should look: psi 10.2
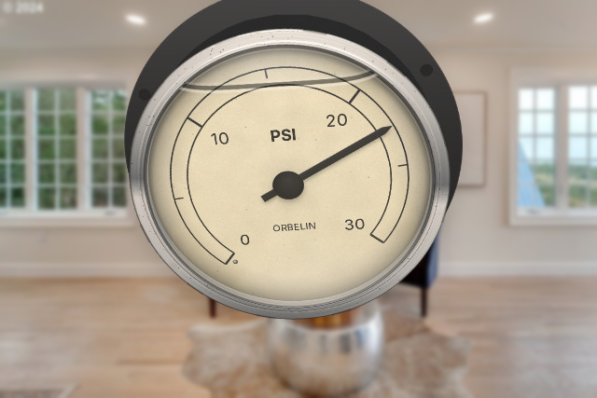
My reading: psi 22.5
